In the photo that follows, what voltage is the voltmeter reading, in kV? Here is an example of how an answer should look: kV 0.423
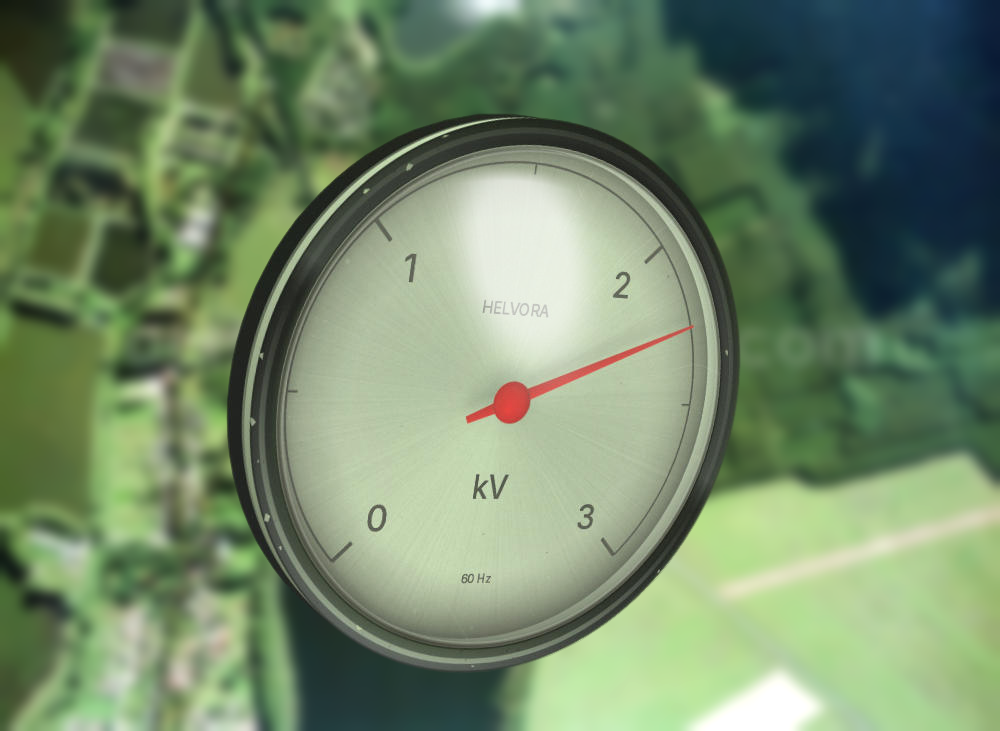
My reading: kV 2.25
